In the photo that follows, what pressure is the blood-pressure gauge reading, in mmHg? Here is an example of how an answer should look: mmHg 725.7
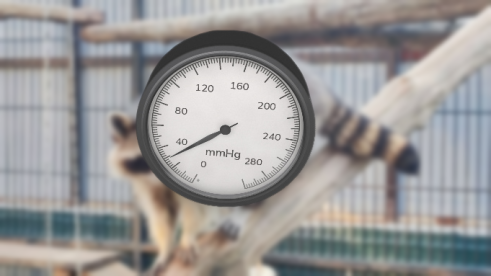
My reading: mmHg 30
